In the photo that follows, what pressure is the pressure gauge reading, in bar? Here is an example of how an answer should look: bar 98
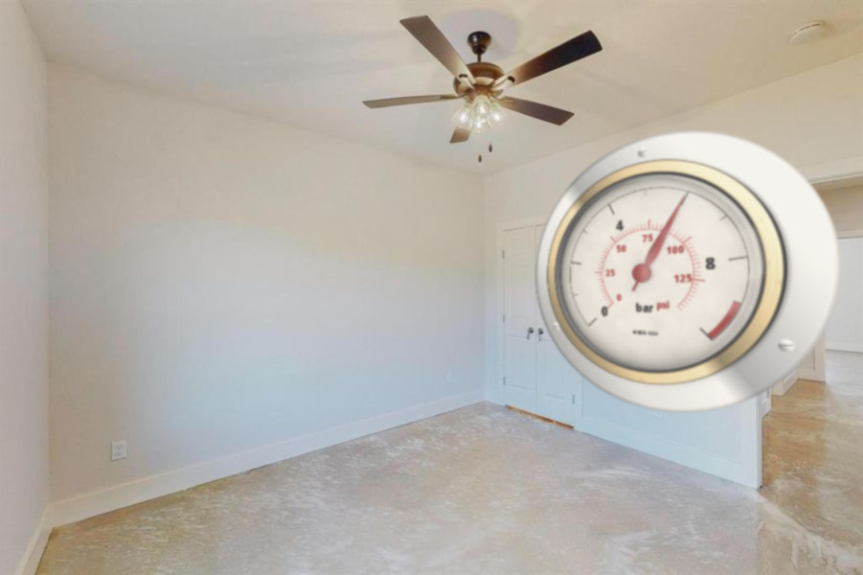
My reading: bar 6
